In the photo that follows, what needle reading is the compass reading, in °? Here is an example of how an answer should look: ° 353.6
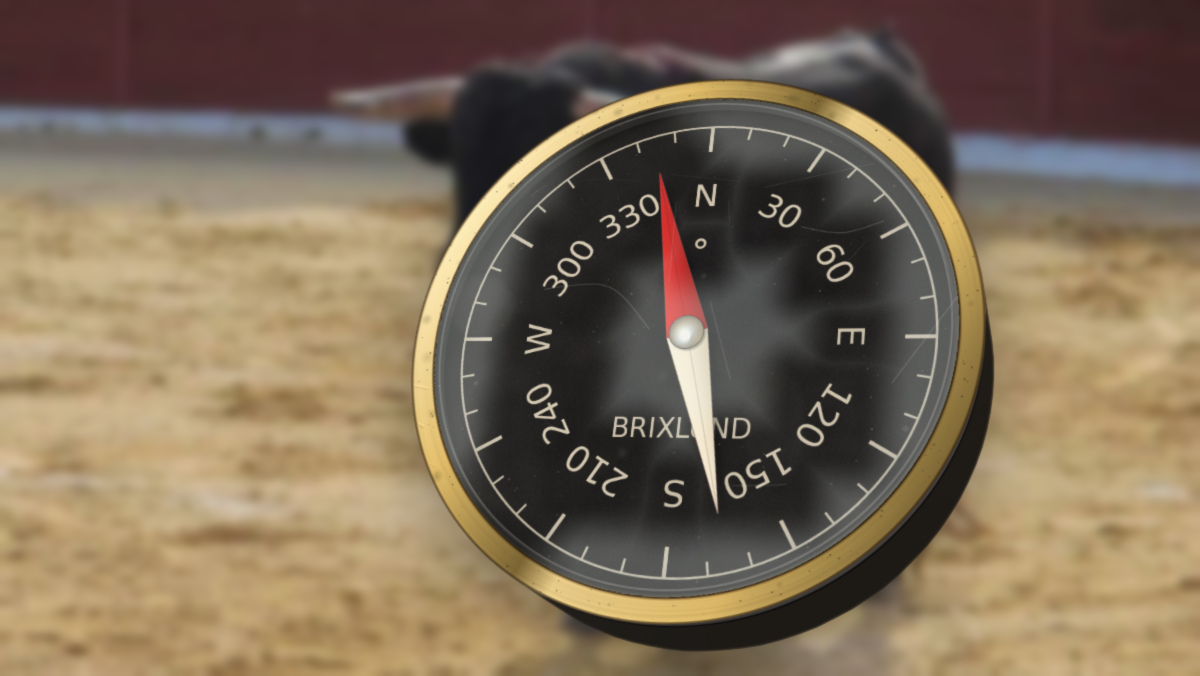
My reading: ° 345
